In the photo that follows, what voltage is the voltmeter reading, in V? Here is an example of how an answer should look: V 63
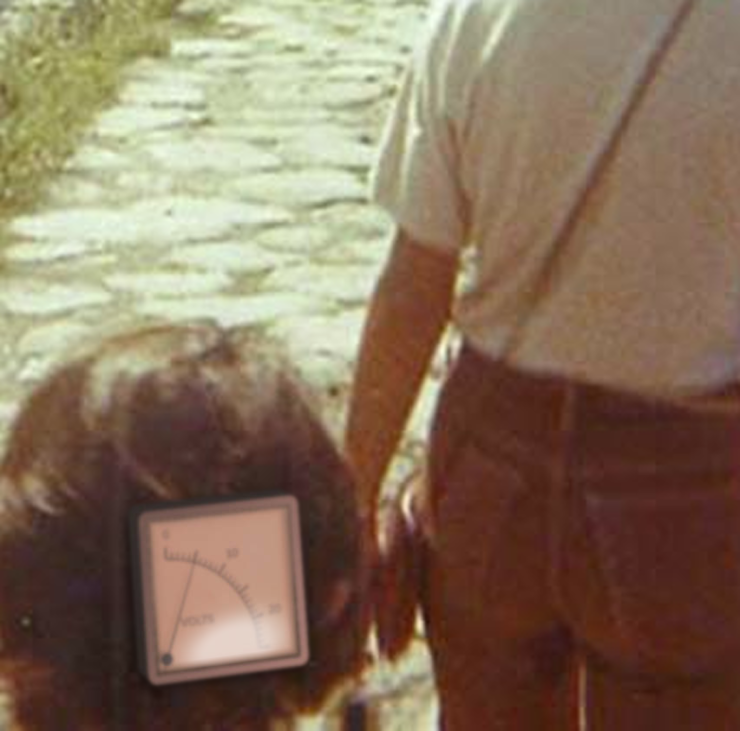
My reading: V 5
